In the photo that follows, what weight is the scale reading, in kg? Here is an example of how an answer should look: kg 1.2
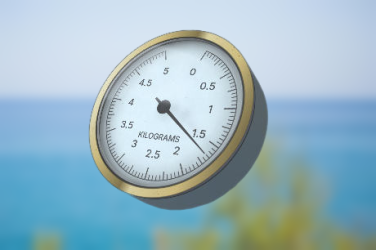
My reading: kg 1.65
